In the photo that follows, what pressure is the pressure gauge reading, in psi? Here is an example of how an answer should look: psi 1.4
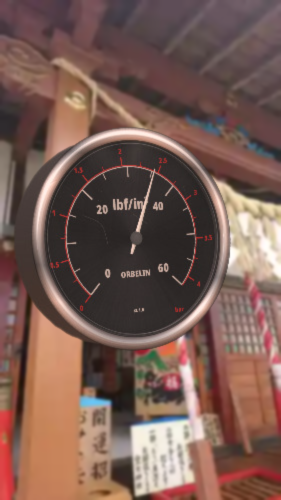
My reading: psi 35
